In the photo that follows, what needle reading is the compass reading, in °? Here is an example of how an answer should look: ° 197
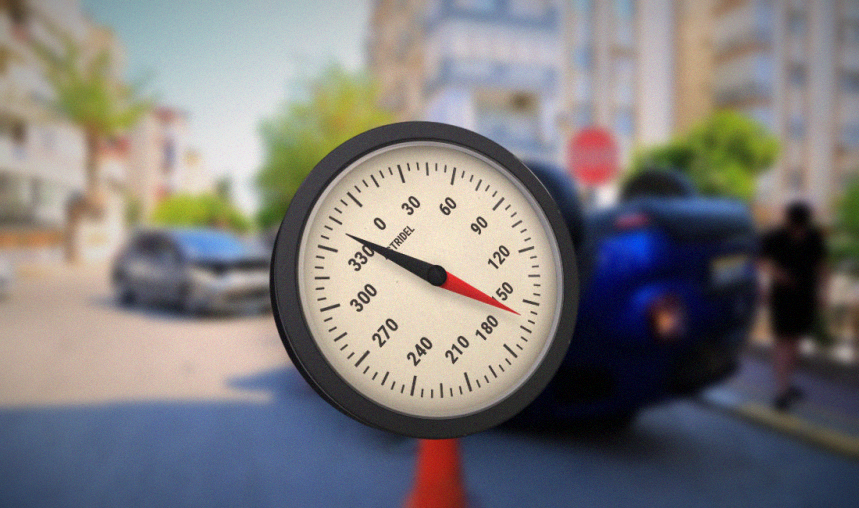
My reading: ° 160
